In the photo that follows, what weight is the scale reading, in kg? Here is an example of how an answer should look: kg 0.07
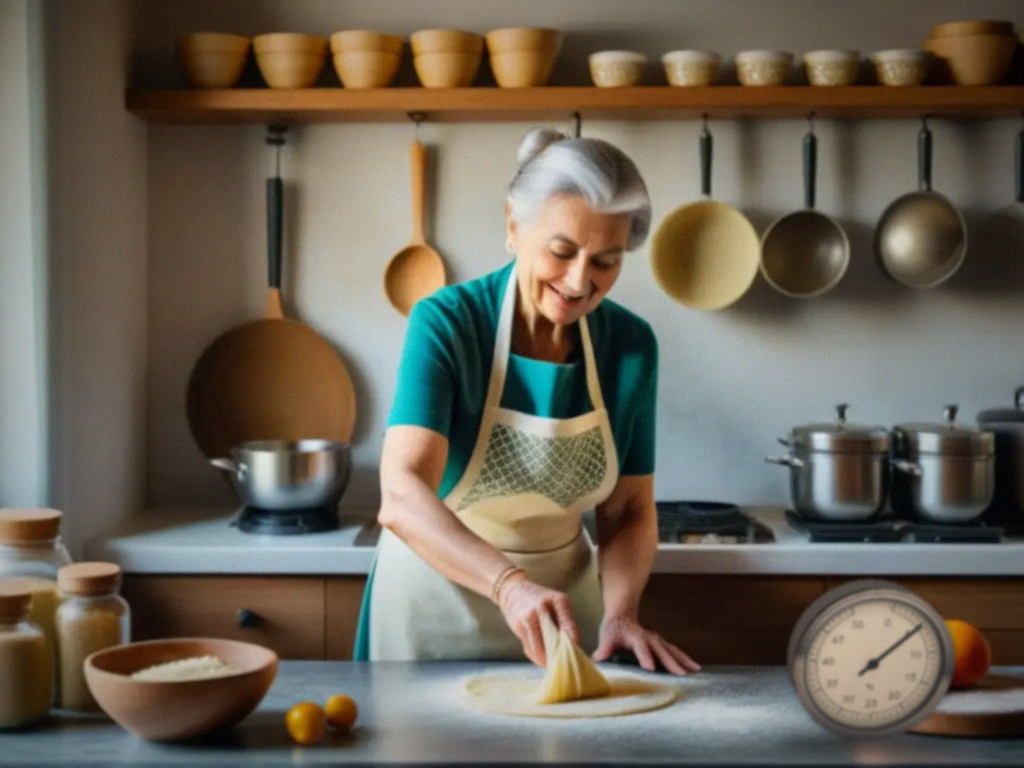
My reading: kg 5
